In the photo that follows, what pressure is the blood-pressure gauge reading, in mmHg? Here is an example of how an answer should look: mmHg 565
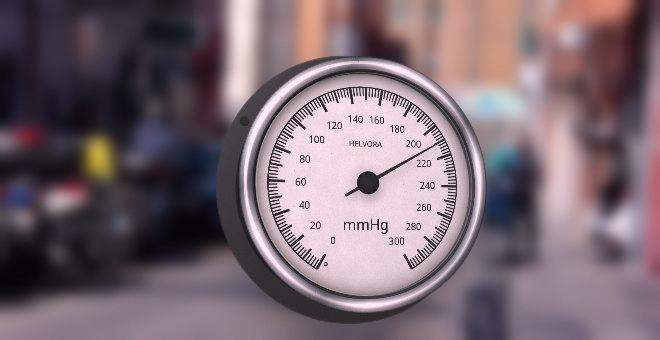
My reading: mmHg 210
